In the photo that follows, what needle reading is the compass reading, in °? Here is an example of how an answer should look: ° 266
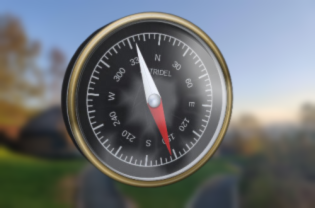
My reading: ° 155
